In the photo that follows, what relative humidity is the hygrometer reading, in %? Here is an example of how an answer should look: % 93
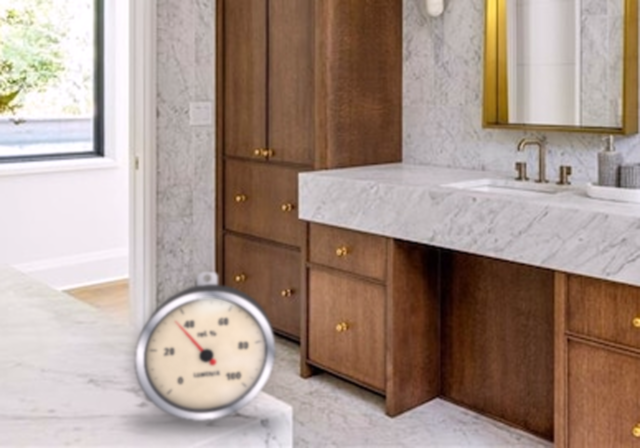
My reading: % 36
